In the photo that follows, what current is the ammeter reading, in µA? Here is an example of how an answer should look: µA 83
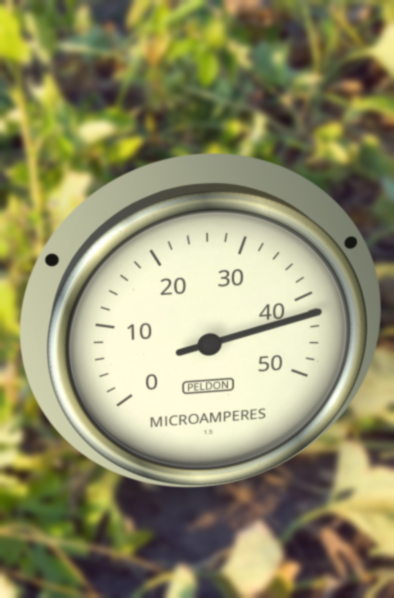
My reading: µA 42
